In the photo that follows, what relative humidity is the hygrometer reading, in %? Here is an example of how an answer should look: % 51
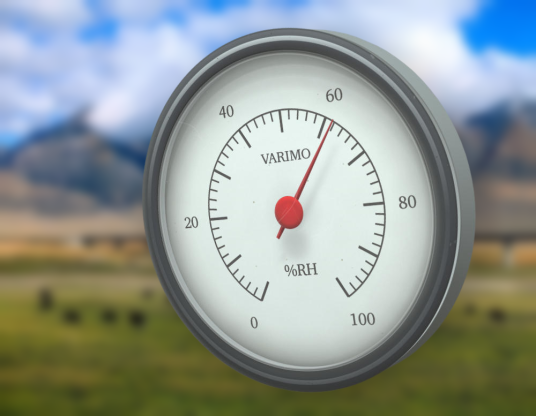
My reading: % 62
